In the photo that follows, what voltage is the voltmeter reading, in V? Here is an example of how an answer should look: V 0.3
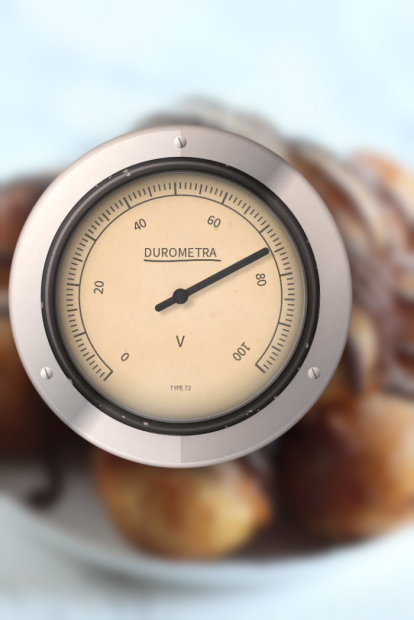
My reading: V 74
